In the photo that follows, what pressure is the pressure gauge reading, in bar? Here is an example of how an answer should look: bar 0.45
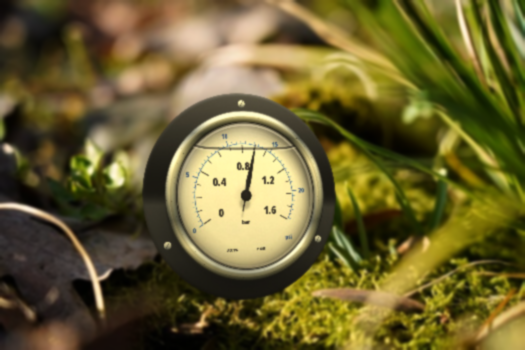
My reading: bar 0.9
